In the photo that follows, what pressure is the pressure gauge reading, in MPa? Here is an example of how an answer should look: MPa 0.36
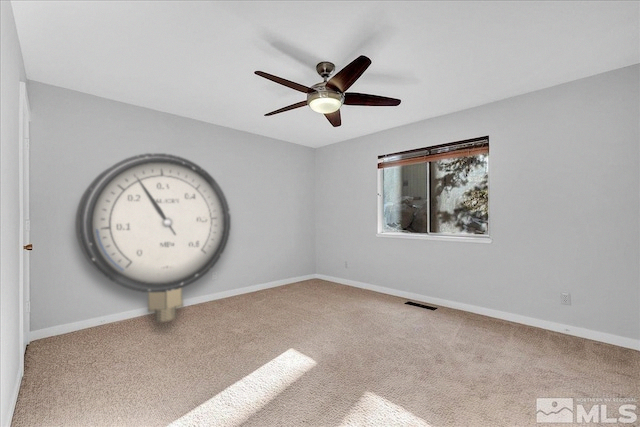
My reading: MPa 0.24
